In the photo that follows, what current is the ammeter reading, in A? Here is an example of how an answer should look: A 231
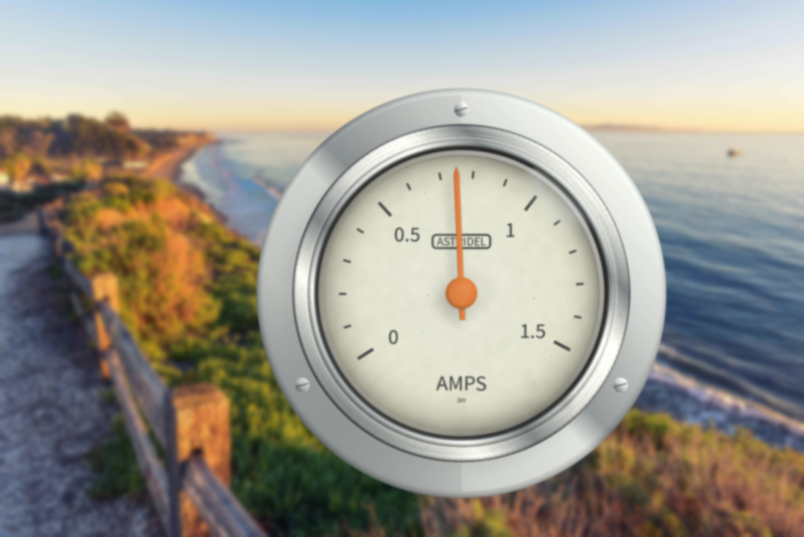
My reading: A 0.75
